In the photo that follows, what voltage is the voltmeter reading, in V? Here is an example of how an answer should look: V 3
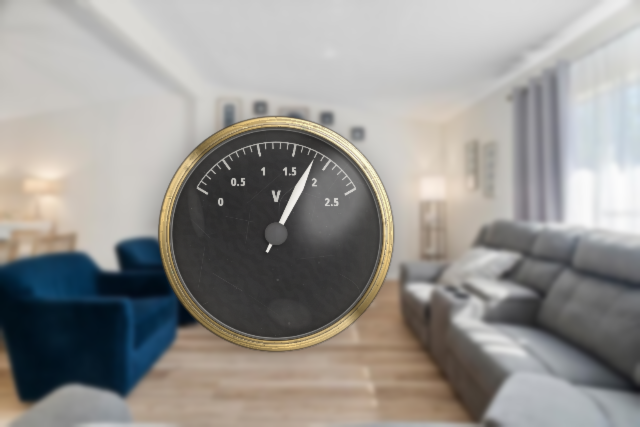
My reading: V 1.8
